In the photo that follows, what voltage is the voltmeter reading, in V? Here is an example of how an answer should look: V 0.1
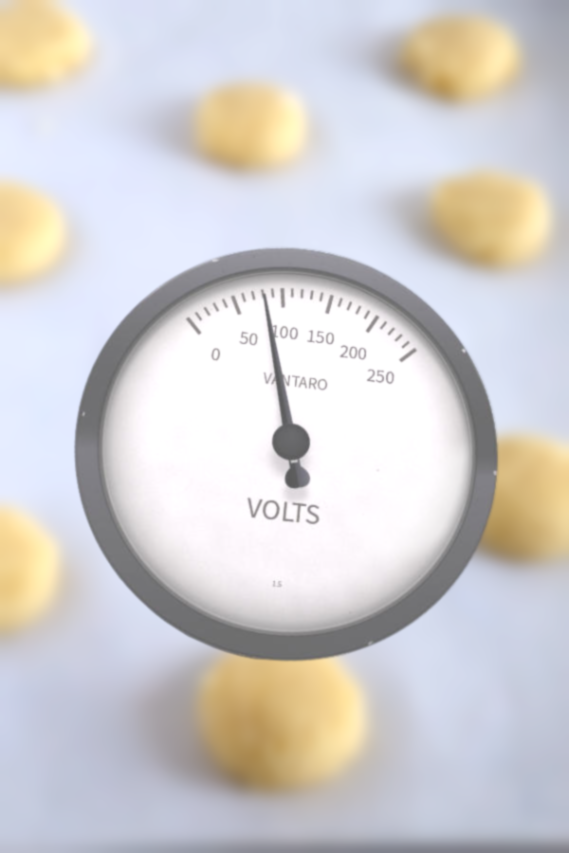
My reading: V 80
